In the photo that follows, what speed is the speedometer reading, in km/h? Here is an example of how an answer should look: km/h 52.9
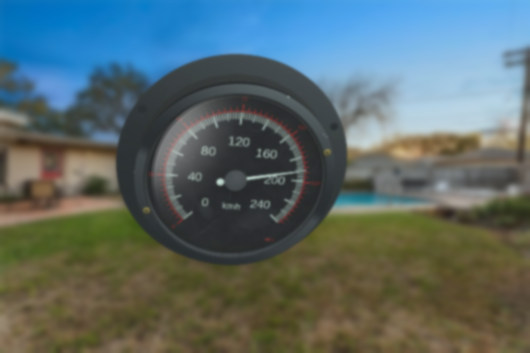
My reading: km/h 190
